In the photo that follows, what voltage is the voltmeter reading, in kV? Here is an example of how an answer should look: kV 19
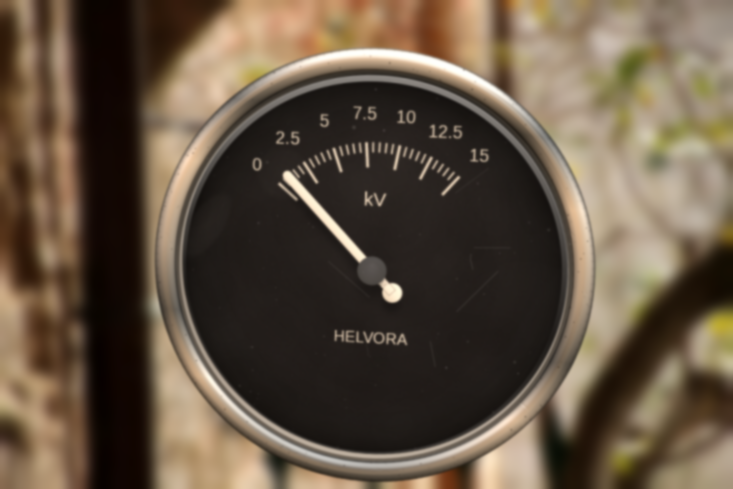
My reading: kV 1
